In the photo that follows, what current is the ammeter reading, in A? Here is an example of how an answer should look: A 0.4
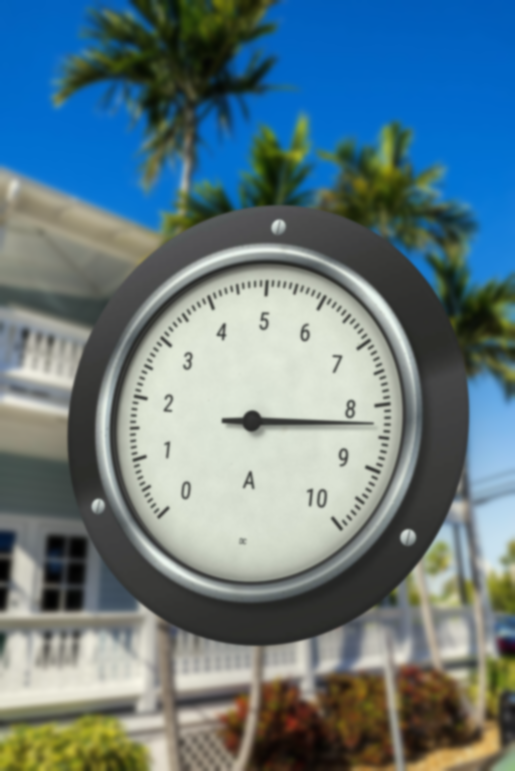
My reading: A 8.3
